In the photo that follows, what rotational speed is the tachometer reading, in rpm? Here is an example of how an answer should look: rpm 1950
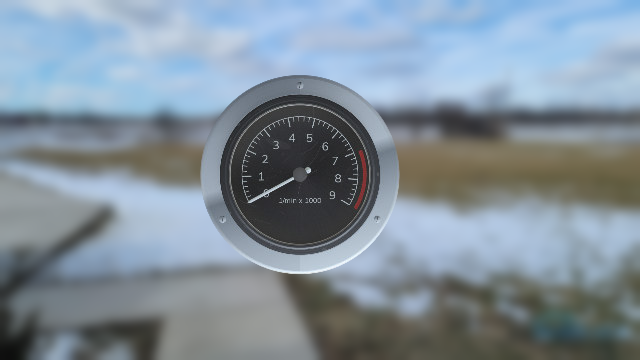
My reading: rpm 0
